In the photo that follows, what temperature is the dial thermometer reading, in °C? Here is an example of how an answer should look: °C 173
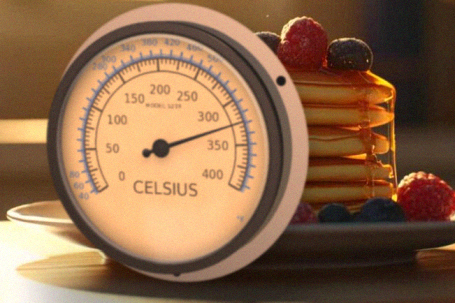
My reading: °C 325
